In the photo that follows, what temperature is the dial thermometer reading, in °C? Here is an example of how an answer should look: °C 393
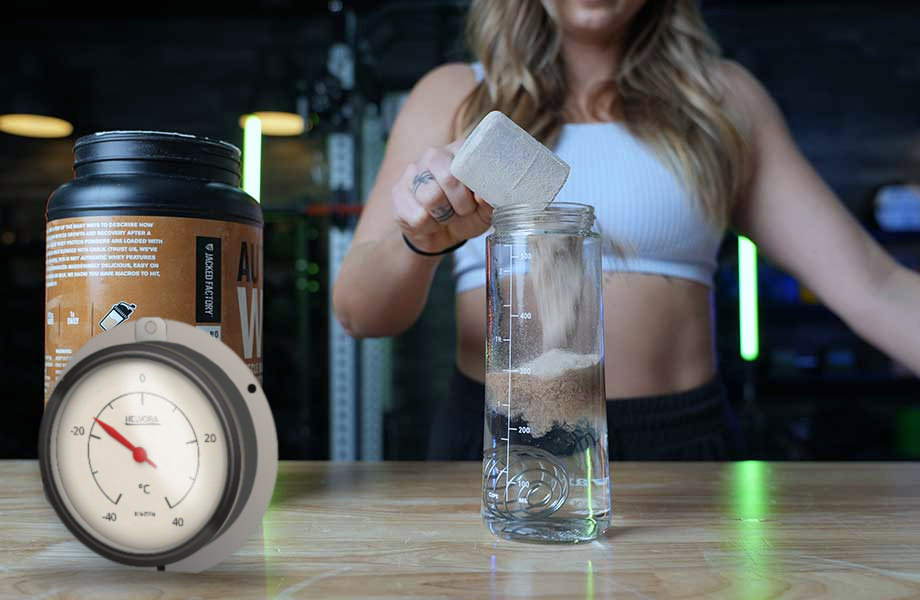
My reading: °C -15
